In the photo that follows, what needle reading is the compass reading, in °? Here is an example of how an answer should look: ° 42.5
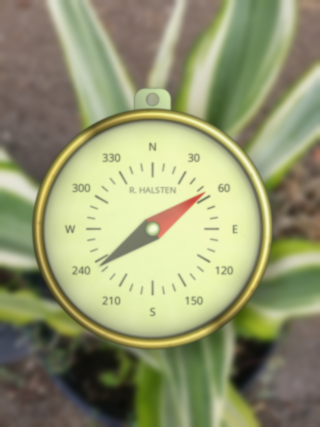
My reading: ° 55
